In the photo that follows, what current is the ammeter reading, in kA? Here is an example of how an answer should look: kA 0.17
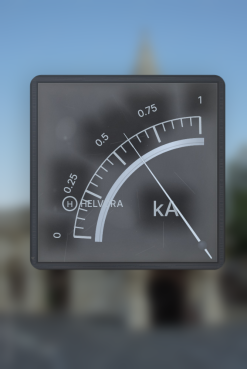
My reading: kA 0.6
